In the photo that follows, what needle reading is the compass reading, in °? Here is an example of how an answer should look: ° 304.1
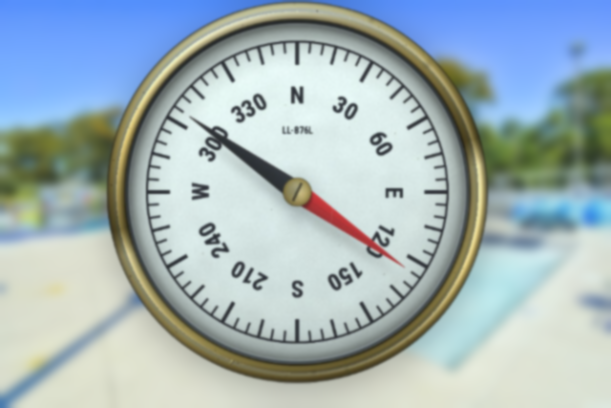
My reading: ° 125
